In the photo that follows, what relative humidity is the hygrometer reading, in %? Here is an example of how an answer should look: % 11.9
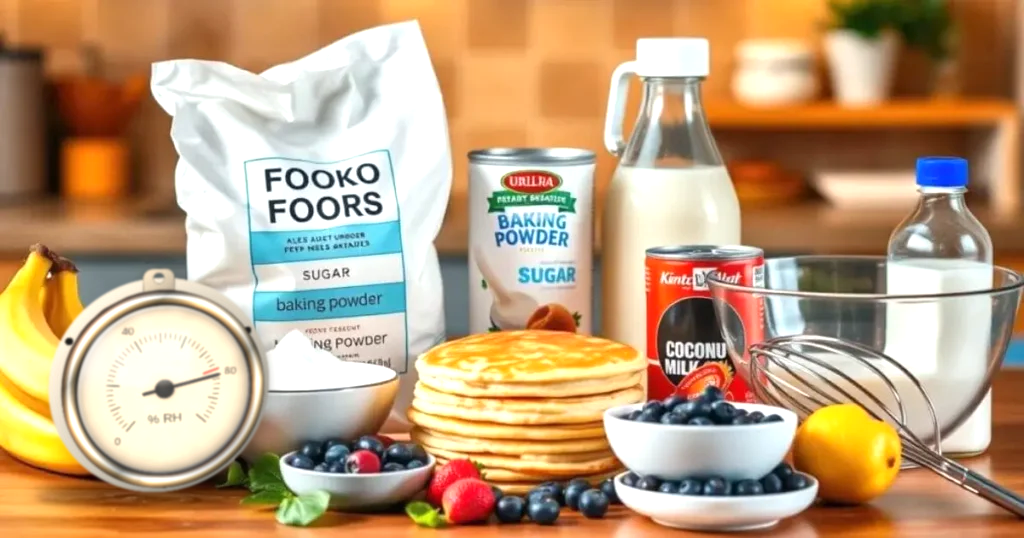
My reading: % 80
